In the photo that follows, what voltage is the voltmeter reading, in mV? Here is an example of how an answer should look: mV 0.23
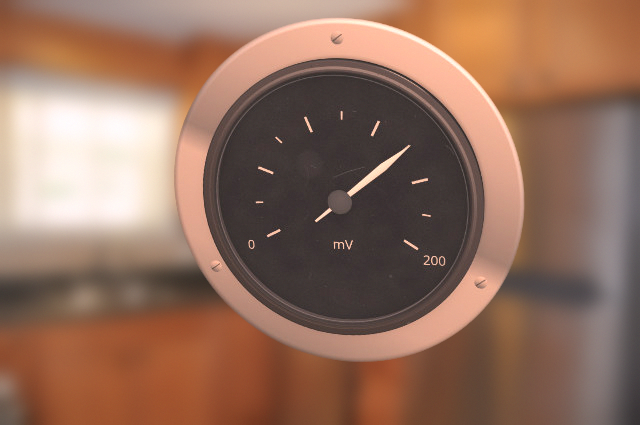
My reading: mV 140
